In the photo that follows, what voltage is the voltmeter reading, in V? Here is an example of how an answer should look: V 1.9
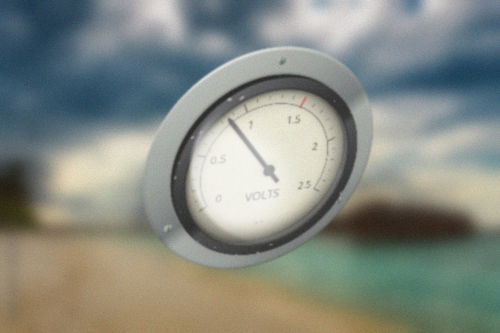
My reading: V 0.85
